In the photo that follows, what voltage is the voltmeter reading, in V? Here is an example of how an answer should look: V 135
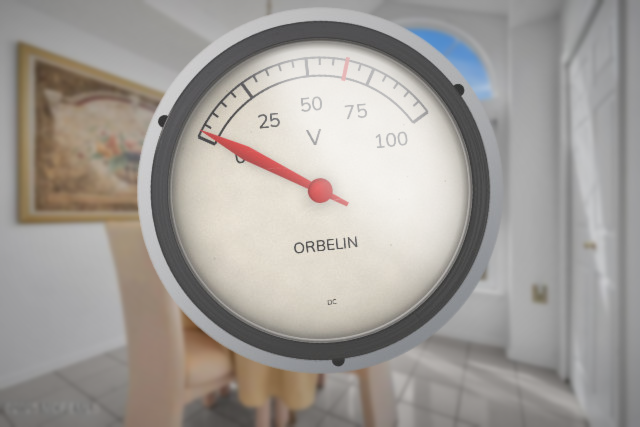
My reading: V 2.5
